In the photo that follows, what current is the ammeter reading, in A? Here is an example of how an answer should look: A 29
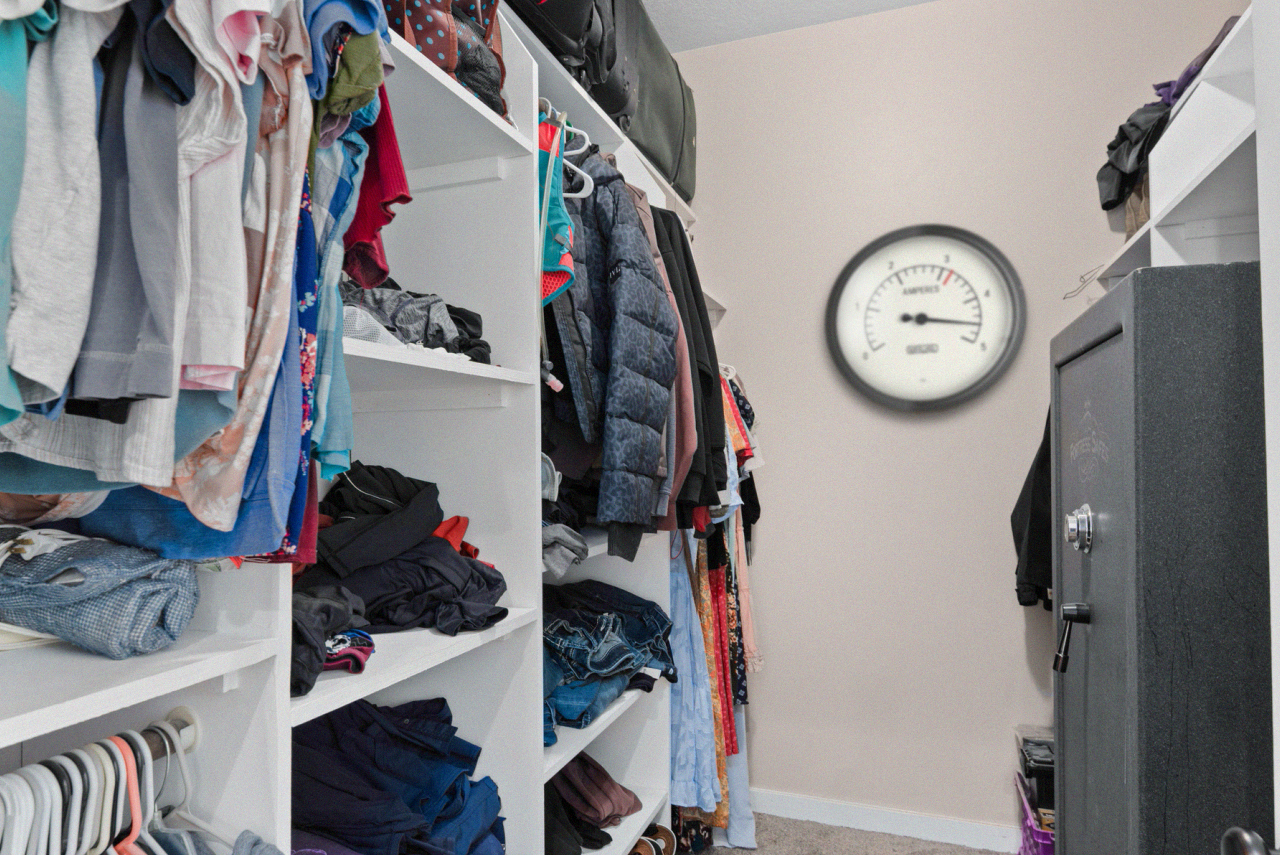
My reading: A 4.6
